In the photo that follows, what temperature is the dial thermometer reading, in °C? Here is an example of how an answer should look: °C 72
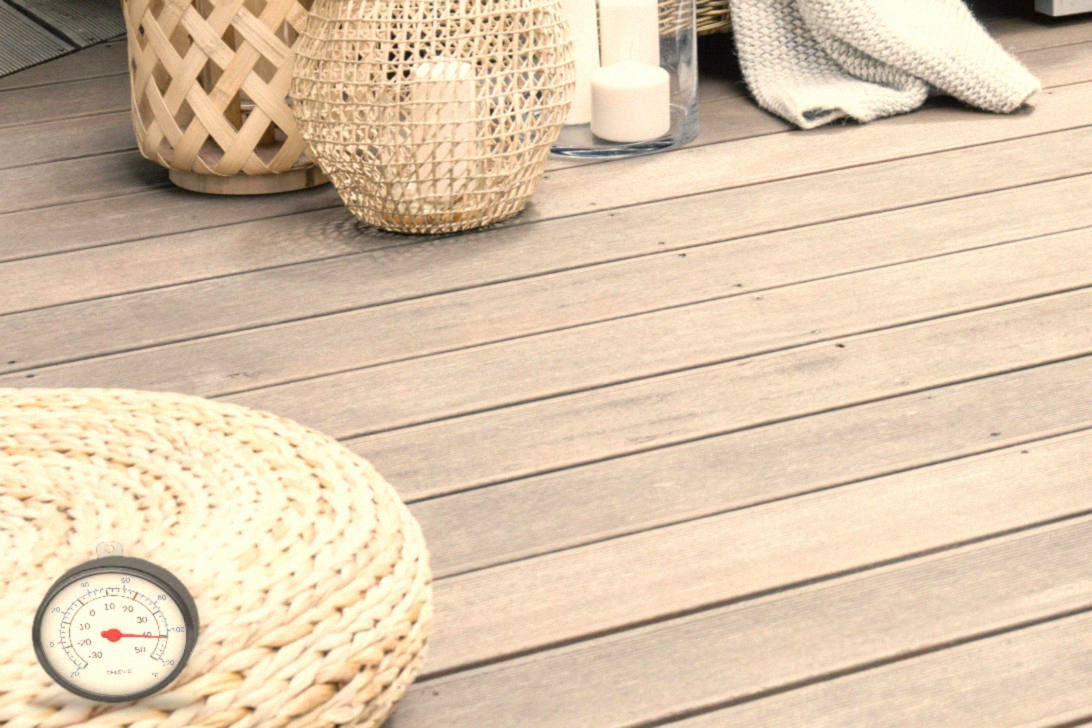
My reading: °C 40
